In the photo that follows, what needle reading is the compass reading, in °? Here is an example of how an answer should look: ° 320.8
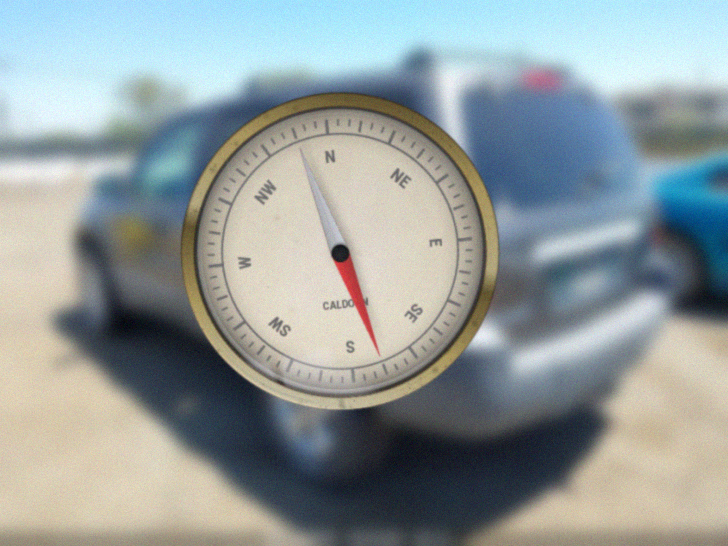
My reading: ° 165
